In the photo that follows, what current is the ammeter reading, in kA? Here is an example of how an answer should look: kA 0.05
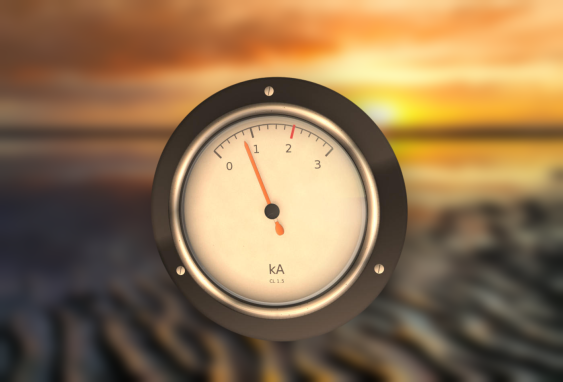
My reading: kA 0.8
